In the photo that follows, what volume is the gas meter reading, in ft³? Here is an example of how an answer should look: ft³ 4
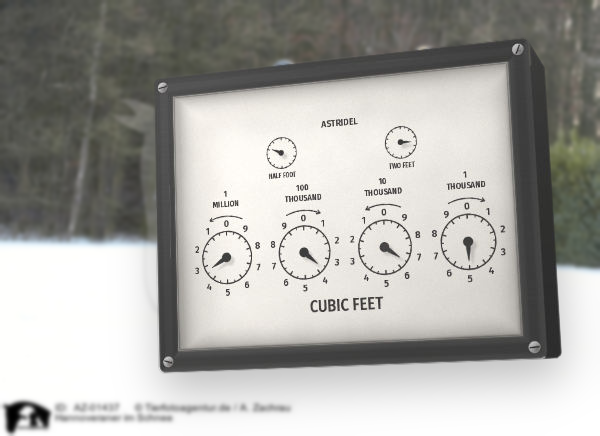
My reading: ft³ 336500
